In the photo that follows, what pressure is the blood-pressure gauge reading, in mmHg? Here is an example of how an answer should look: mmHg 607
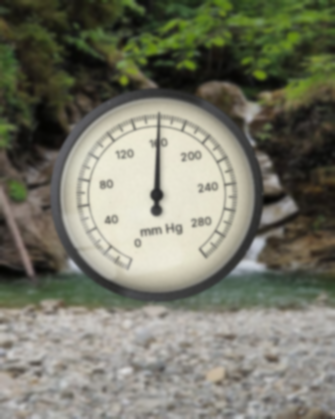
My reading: mmHg 160
